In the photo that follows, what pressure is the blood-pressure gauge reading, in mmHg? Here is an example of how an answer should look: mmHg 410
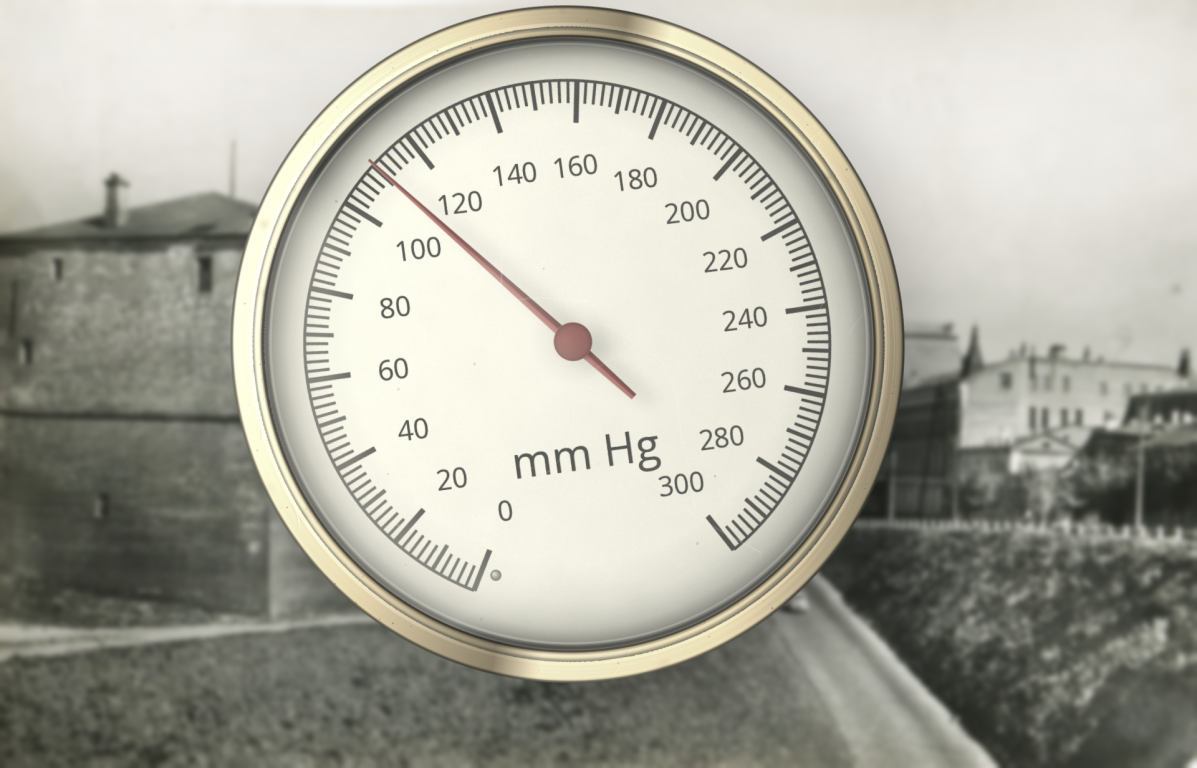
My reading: mmHg 110
